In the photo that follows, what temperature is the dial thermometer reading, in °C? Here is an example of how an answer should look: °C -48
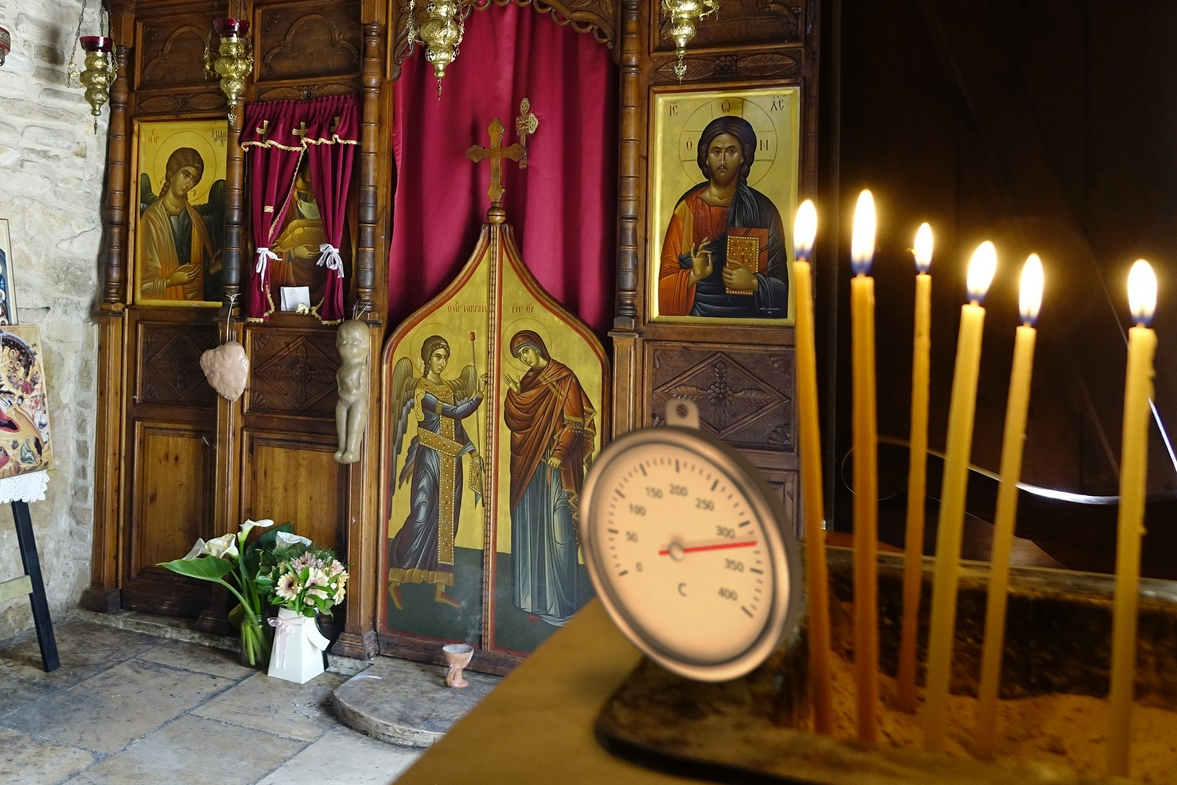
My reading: °C 320
